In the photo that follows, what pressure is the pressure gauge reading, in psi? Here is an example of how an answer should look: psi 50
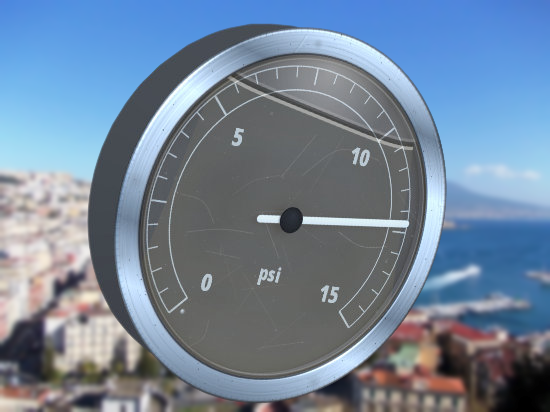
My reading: psi 12.25
